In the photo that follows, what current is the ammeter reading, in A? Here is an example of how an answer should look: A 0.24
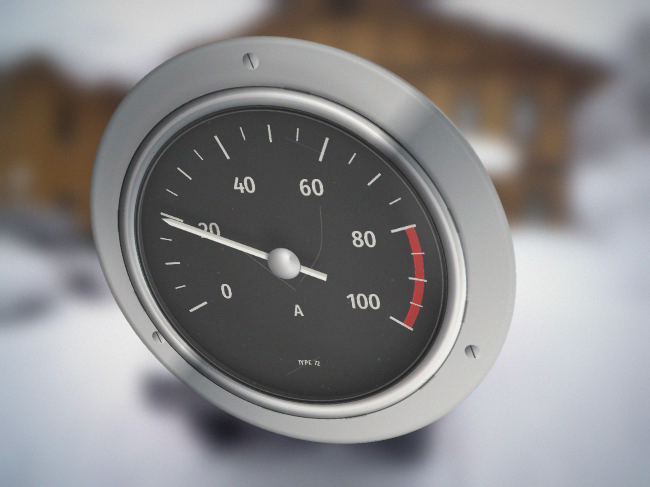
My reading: A 20
